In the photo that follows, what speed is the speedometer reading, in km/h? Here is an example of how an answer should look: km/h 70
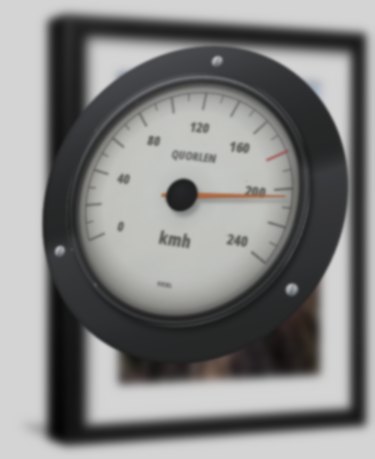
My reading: km/h 205
